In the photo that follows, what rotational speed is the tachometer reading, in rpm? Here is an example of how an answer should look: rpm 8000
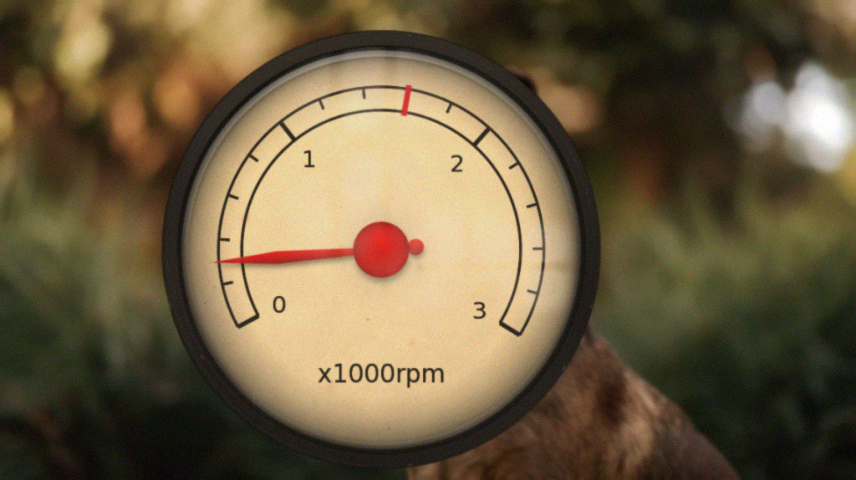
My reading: rpm 300
